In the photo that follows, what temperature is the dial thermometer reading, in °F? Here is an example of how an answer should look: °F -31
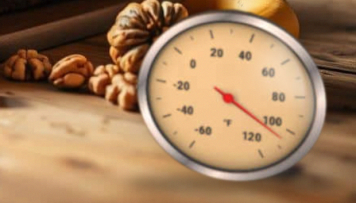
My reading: °F 105
